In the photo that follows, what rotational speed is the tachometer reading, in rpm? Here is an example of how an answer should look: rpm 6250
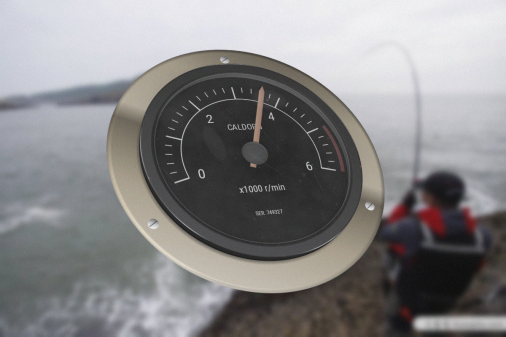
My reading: rpm 3600
